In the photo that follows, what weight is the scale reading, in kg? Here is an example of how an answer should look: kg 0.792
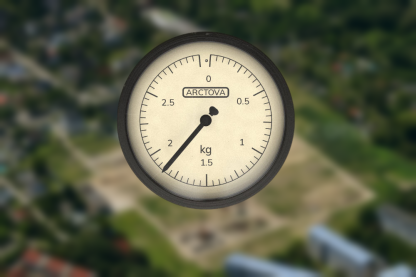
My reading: kg 1.85
